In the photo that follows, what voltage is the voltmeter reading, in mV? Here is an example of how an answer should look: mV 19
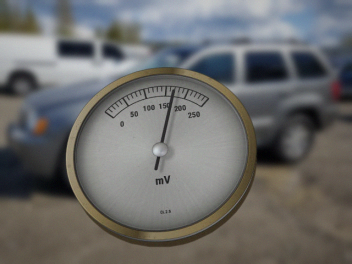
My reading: mV 170
